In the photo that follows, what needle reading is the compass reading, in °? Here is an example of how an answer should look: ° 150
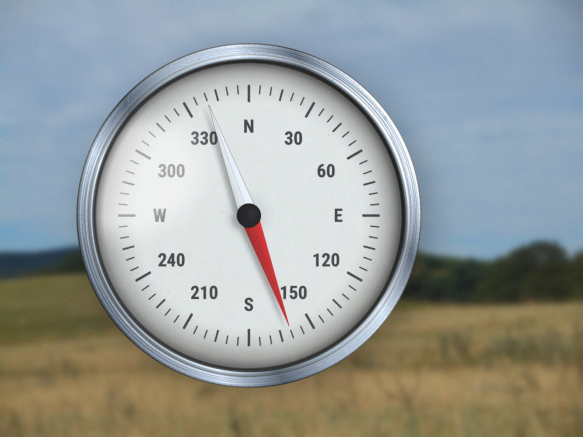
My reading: ° 160
